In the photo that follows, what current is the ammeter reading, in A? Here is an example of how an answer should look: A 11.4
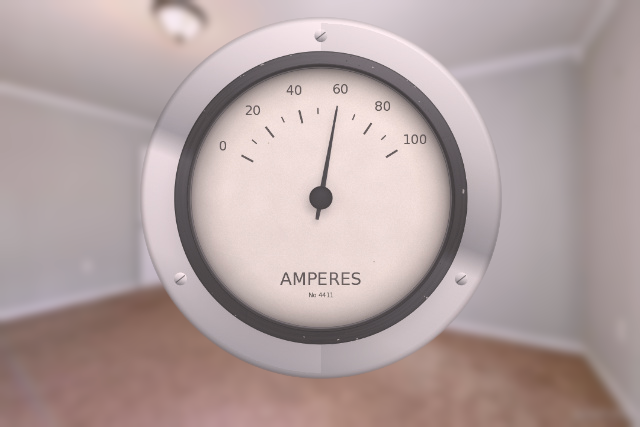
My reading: A 60
